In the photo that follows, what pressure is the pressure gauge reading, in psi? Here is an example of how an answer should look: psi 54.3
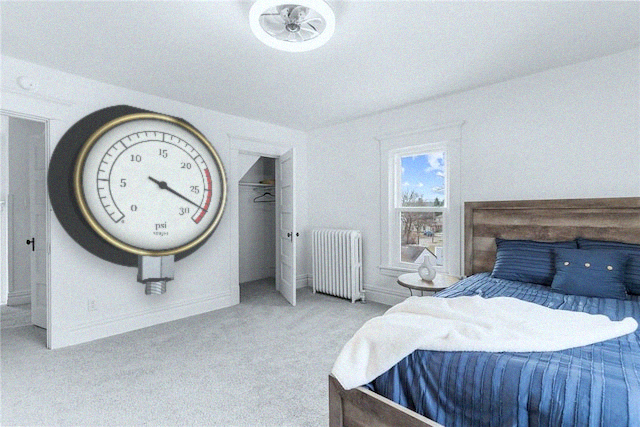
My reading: psi 28
